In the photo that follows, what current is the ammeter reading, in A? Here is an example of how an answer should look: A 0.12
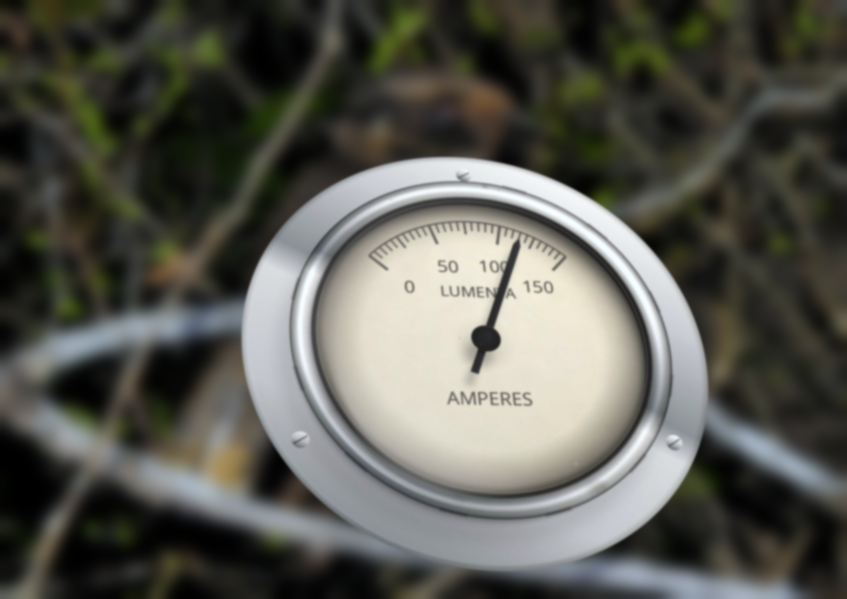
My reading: A 115
